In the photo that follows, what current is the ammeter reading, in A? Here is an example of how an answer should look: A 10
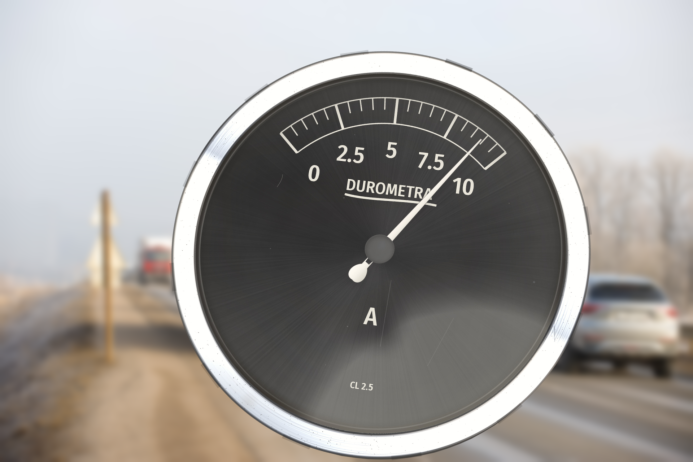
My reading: A 9
